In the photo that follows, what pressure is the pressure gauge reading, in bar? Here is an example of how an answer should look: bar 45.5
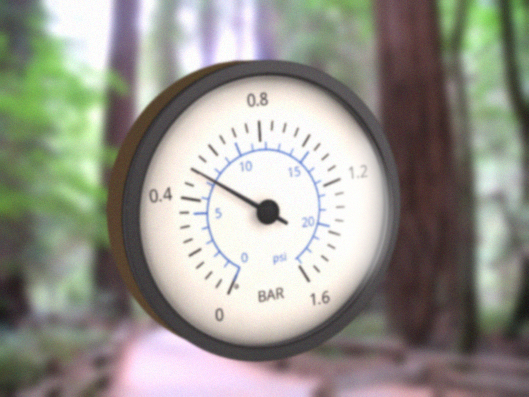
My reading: bar 0.5
